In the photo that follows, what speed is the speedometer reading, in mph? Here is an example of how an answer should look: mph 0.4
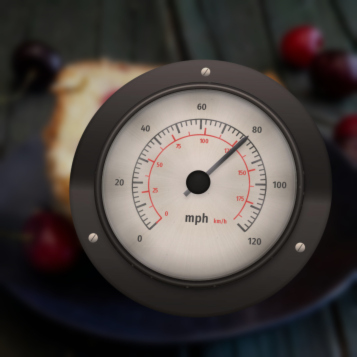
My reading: mph 80
